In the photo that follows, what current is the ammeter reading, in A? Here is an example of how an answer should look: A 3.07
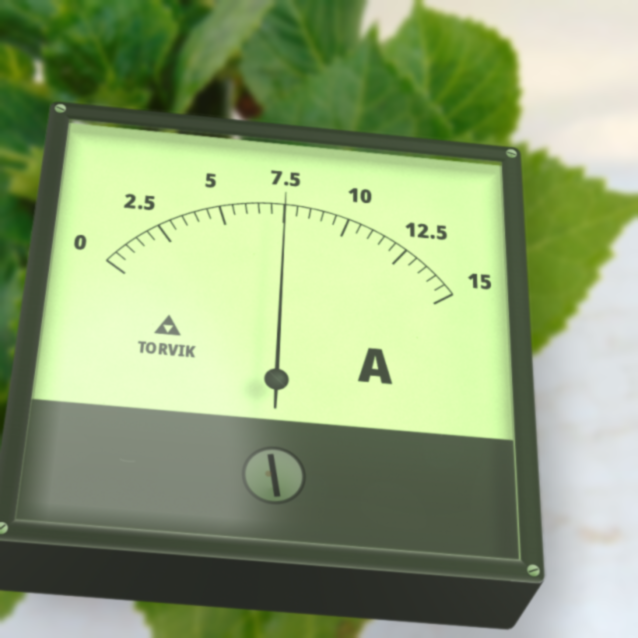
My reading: A 7.5
